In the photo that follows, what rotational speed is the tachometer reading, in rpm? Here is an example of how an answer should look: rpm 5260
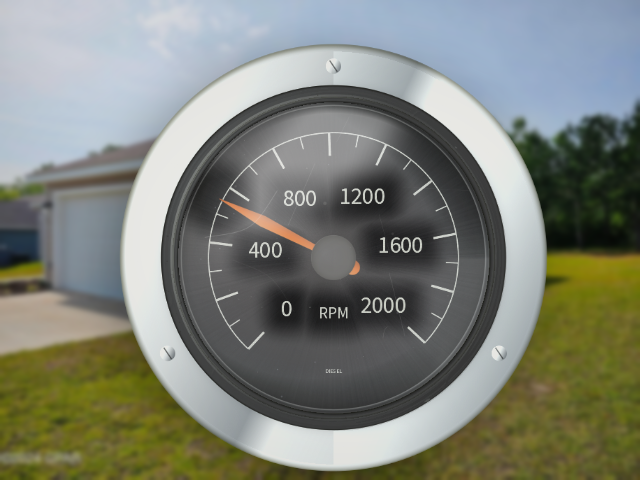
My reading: rpm 550
